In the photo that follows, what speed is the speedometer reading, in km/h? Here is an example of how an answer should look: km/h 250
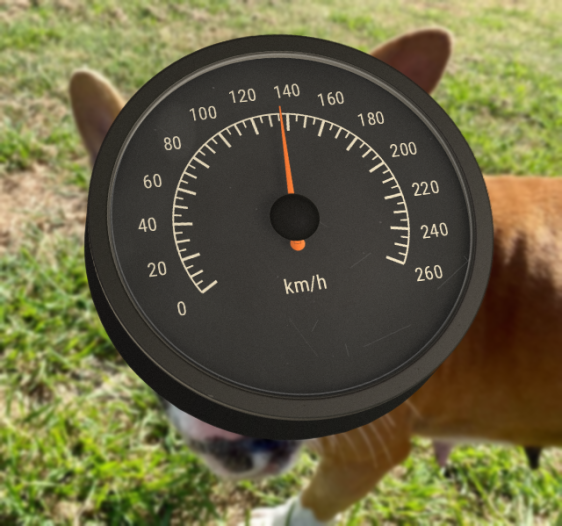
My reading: km/h 135
